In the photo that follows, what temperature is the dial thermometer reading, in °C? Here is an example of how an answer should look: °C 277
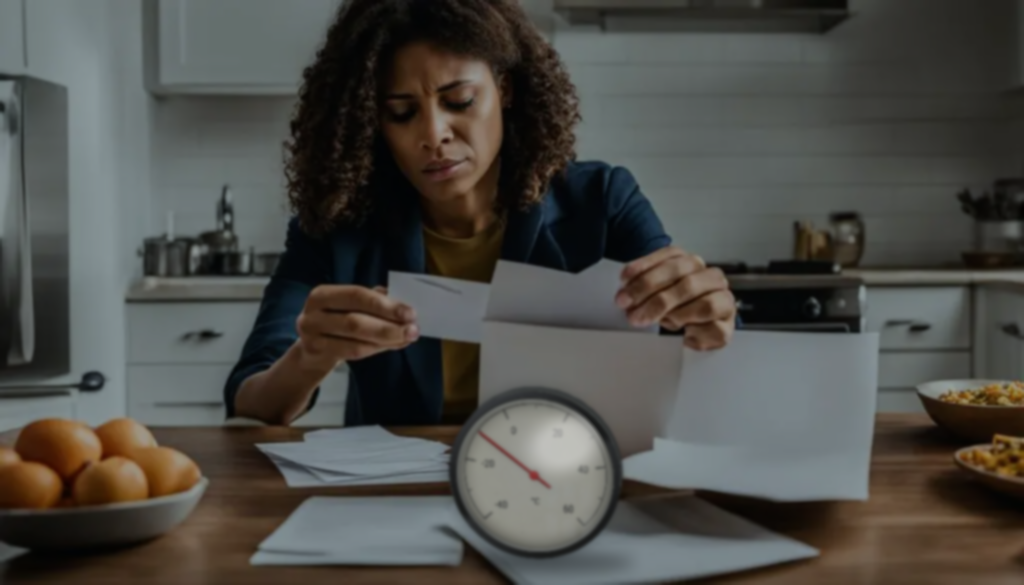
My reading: °C -10
